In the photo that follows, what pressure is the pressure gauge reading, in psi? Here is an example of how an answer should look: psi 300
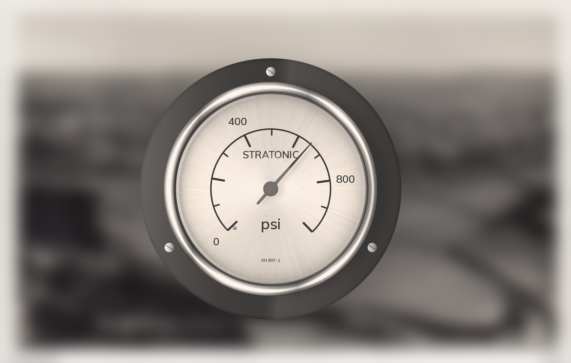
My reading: psi 650
